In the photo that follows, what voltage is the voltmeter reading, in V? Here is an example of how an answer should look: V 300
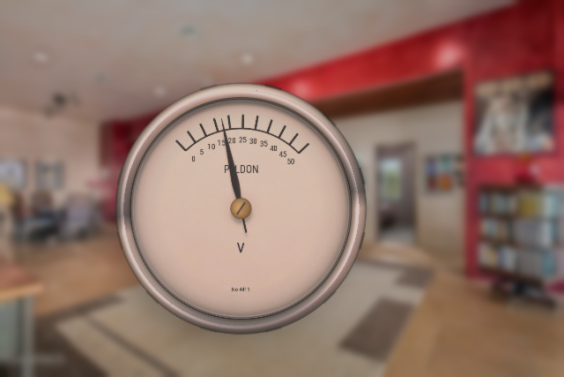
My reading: V 17.5
